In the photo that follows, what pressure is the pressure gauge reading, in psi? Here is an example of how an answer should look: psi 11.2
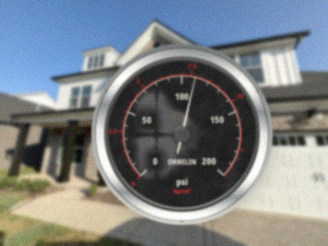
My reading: psi 110
